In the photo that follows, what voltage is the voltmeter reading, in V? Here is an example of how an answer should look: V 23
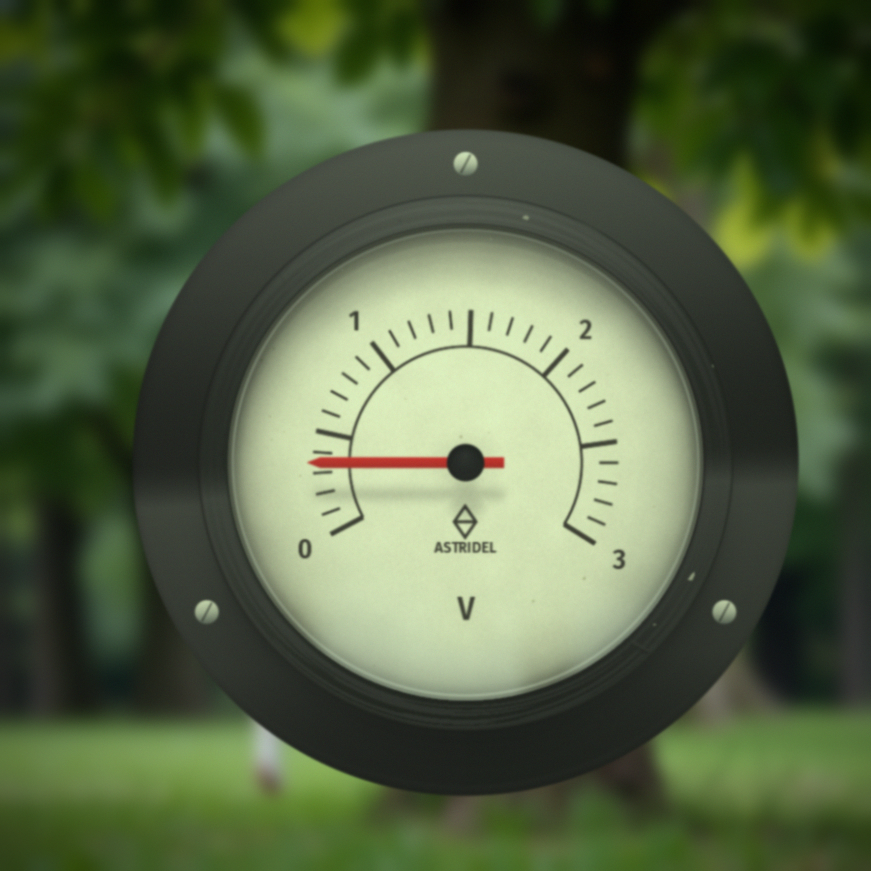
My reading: V 0.35
